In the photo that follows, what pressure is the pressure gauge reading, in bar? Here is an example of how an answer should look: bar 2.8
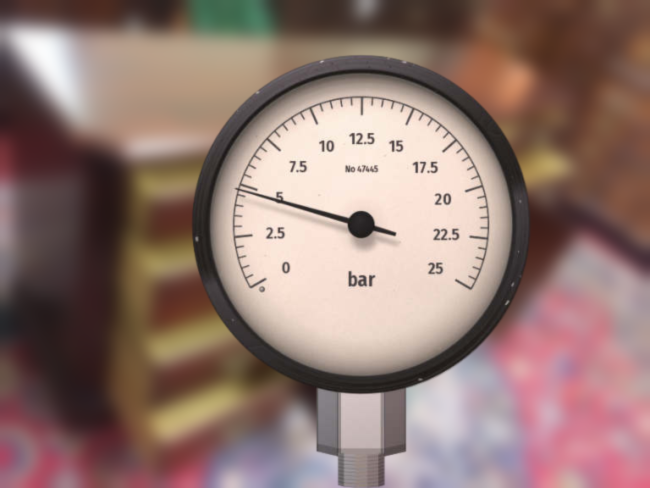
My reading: bar 4.75
